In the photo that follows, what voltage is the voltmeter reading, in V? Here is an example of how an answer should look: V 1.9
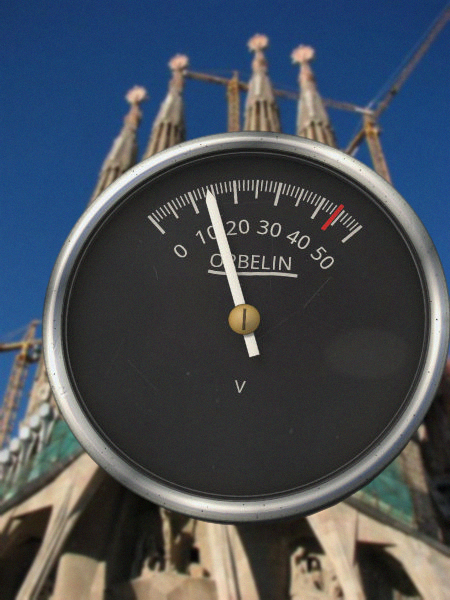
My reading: V 14
